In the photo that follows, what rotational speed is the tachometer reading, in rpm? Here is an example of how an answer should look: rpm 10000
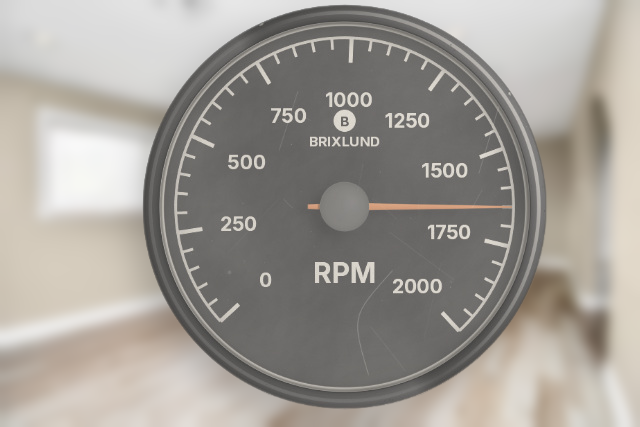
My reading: rpm 1650
